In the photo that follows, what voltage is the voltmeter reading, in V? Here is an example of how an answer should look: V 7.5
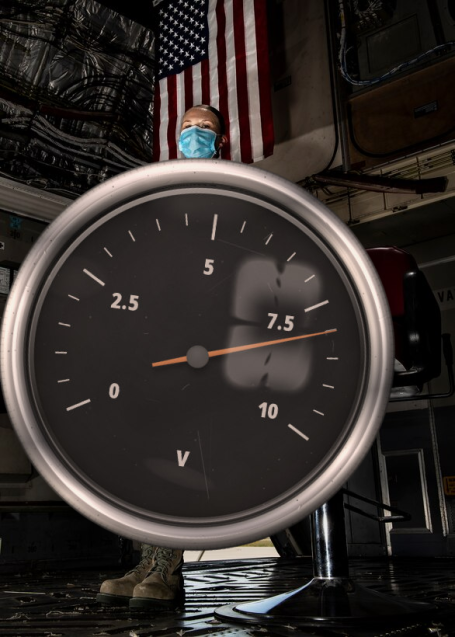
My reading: V 8
